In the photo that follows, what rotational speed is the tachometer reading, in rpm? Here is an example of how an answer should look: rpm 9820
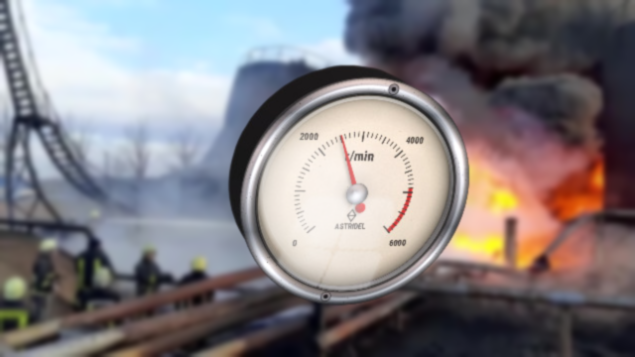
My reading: rpm 2500
